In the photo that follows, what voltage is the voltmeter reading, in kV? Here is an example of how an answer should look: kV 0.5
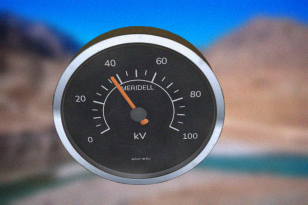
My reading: kV 37.5
